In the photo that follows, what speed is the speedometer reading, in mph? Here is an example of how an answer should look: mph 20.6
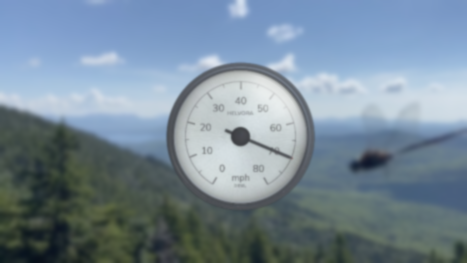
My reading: mph 70
